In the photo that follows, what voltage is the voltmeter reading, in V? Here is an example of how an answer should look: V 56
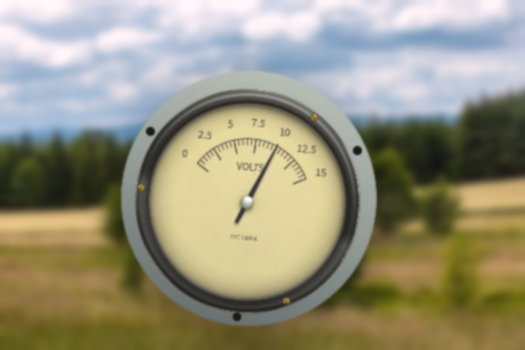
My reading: V 10
